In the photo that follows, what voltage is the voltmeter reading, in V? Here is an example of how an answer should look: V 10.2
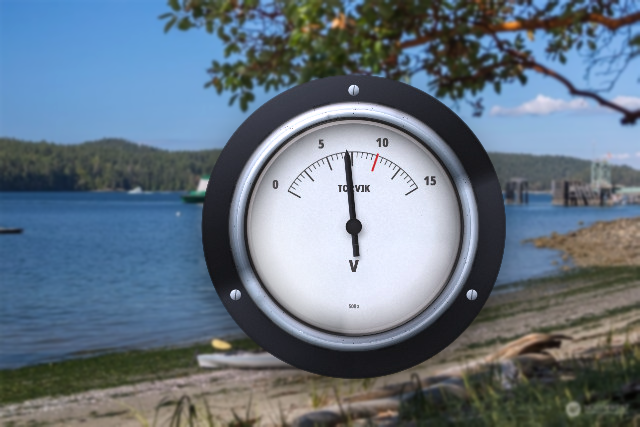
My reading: V 7
